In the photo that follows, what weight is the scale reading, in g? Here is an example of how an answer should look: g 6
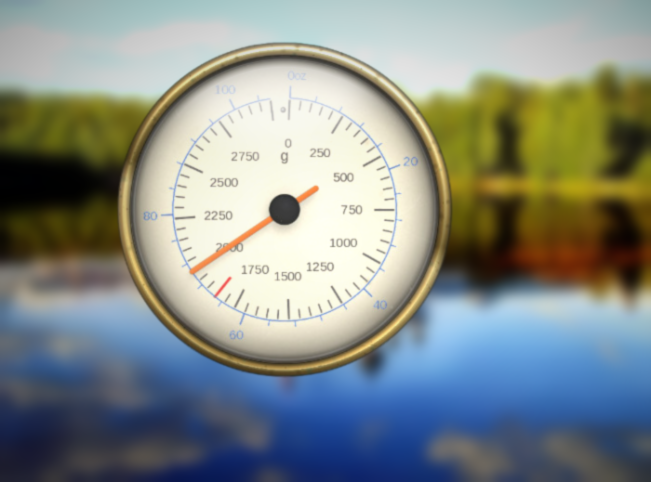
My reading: g 2000
